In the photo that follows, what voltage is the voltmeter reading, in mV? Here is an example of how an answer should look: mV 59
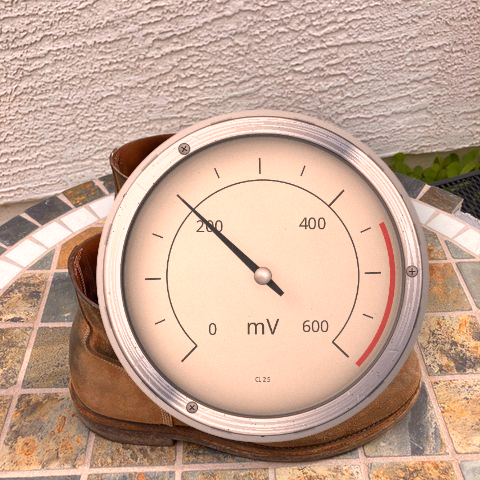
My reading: mV 200
